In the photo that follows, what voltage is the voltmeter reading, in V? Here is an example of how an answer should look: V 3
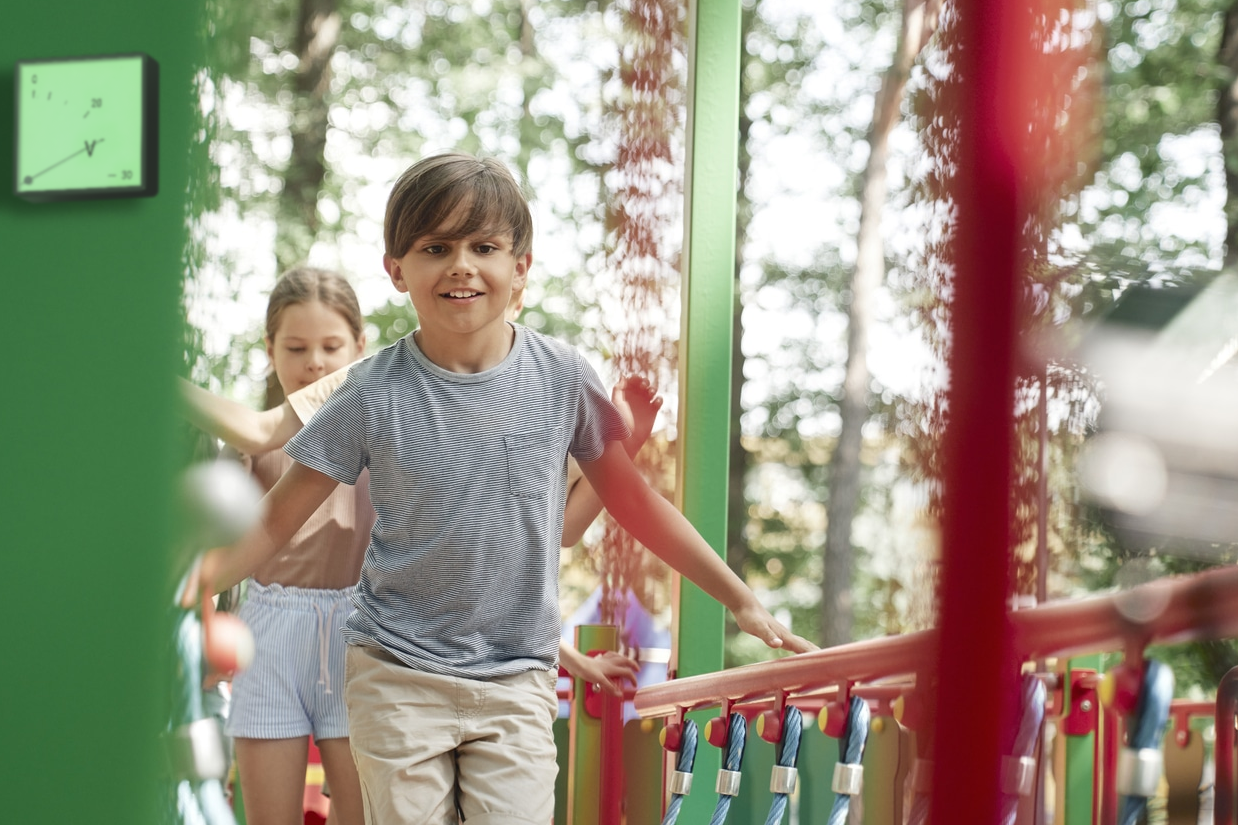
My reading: V 25
